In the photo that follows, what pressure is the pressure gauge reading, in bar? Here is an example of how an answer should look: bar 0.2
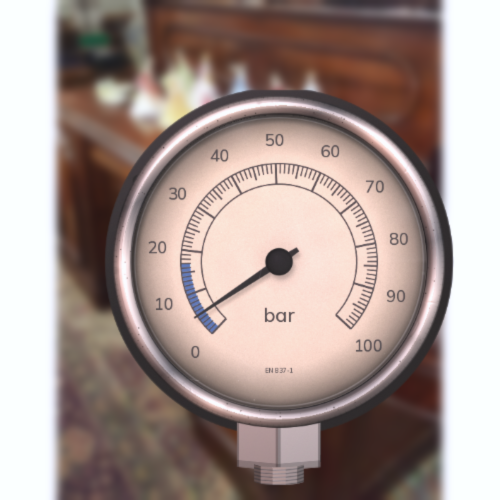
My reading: bar 5
